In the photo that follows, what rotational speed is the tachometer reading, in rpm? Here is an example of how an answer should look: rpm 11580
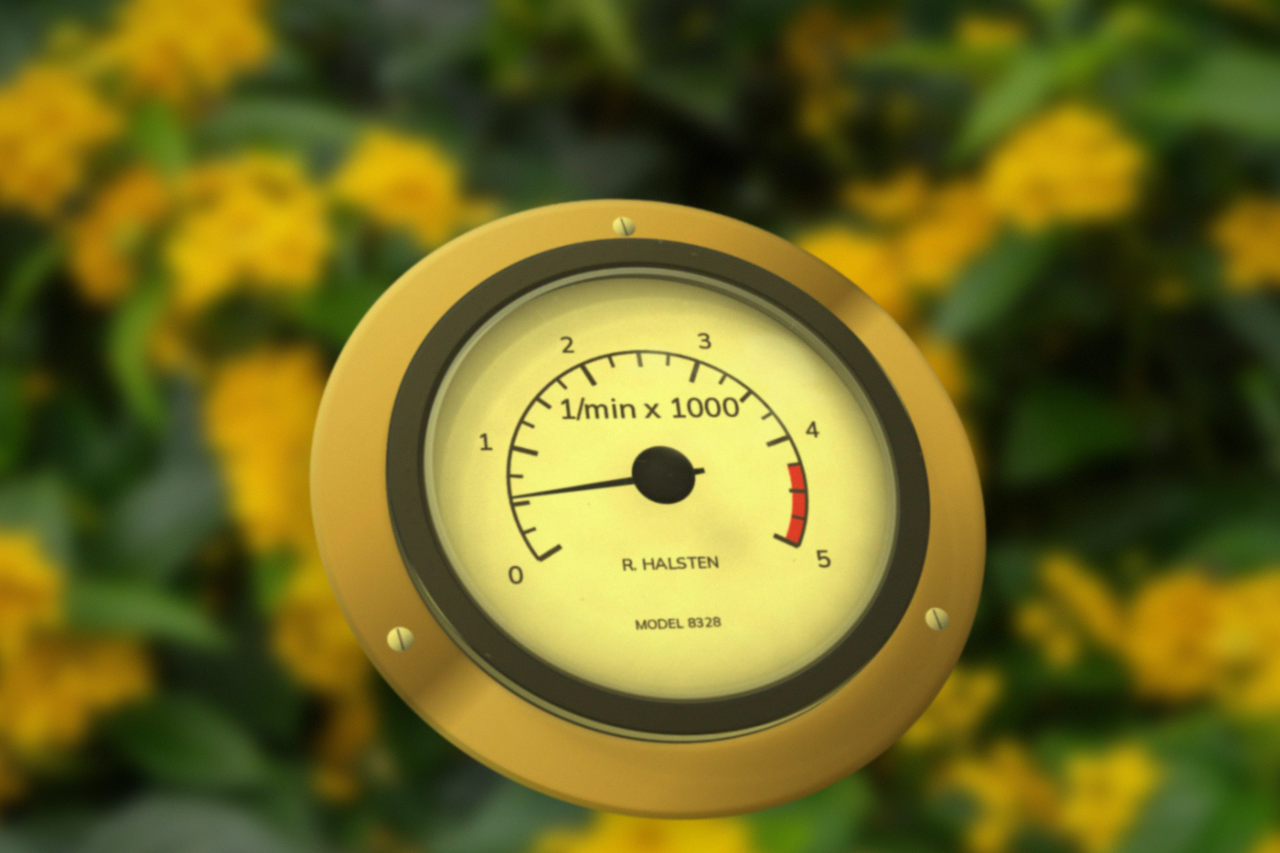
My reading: rpm 500
